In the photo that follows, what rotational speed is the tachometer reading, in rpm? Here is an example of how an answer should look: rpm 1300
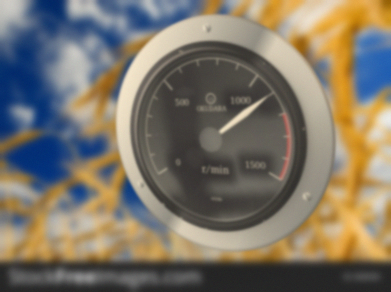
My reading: rpm 1100
